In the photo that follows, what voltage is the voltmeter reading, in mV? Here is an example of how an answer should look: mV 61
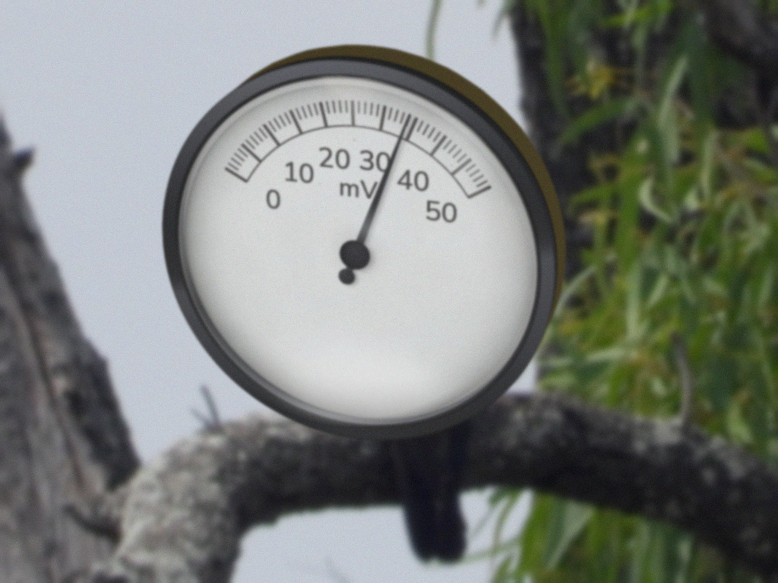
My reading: mV 34
